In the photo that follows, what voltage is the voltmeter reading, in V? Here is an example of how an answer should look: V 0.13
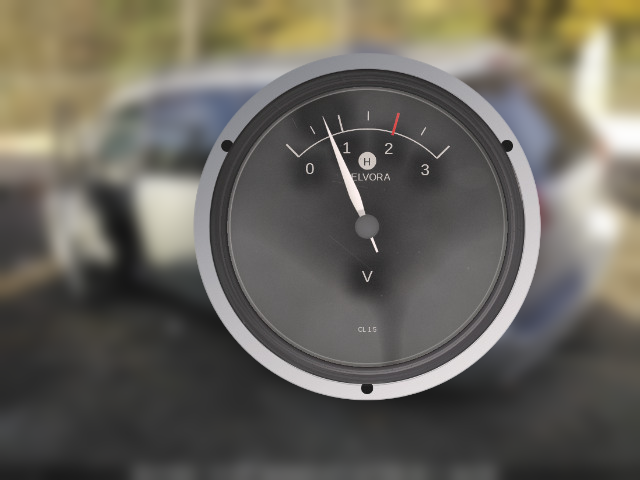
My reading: V 0.75
